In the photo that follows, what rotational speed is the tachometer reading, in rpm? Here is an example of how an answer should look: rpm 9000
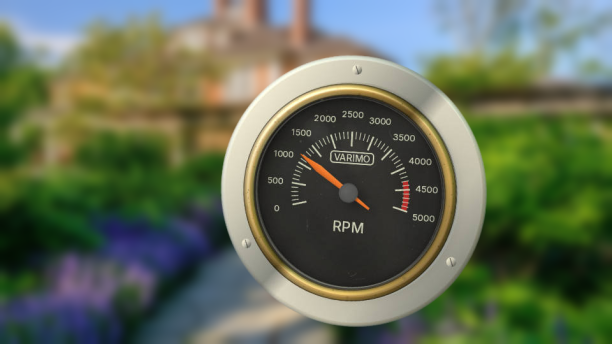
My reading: rpm 1200
